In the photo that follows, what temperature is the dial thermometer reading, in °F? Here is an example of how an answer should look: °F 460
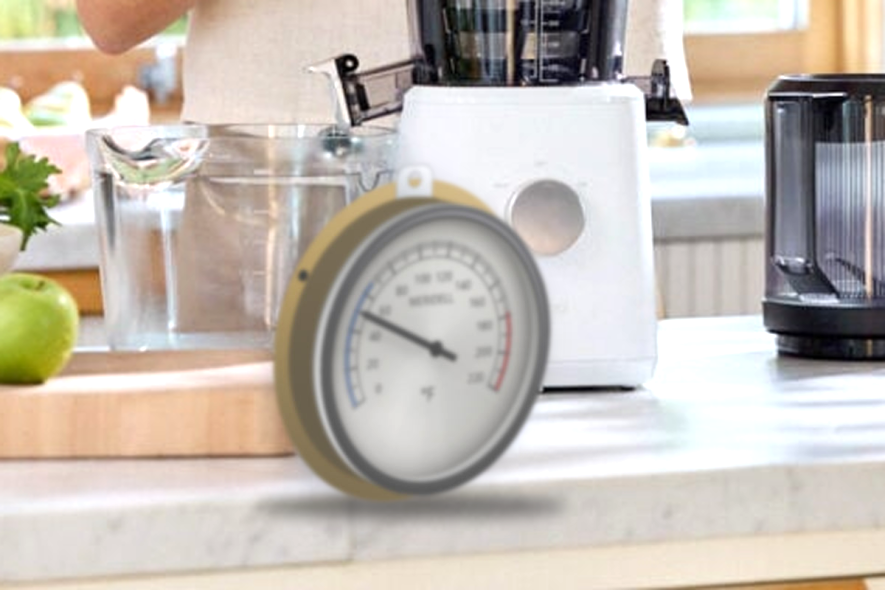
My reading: °F 50
